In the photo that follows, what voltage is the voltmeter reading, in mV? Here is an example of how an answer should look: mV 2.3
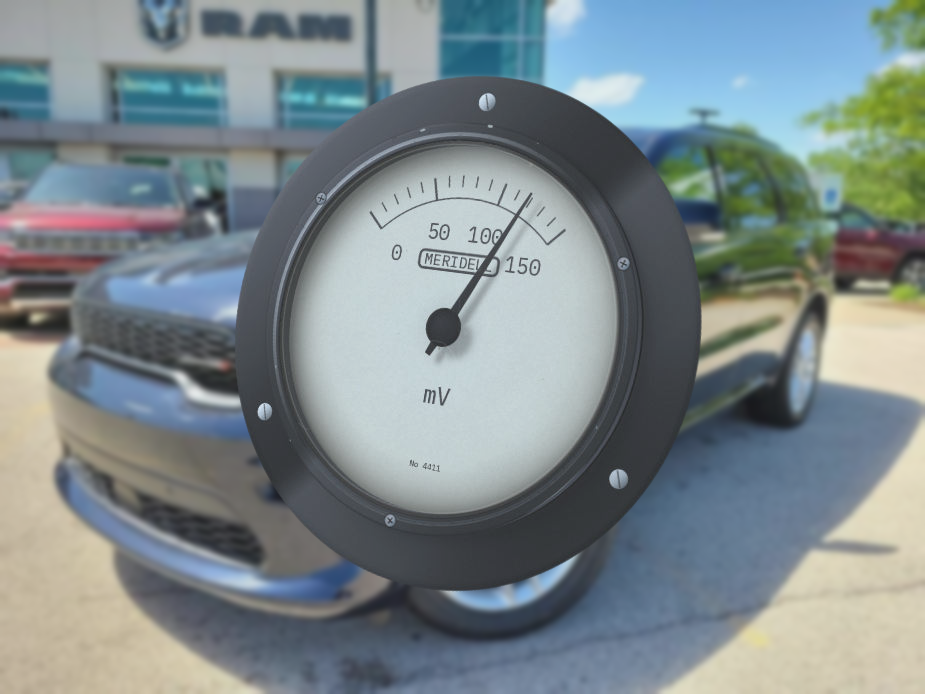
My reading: mV 120
